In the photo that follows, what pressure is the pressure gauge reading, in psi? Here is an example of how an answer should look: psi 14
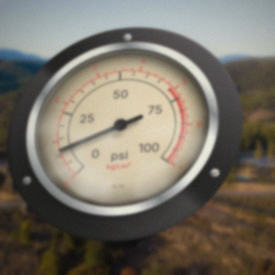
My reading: psi 10
